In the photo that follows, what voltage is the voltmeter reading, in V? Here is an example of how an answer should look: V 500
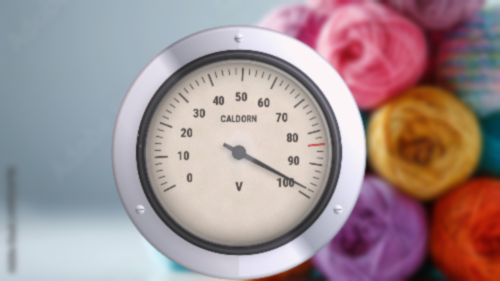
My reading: V 98
